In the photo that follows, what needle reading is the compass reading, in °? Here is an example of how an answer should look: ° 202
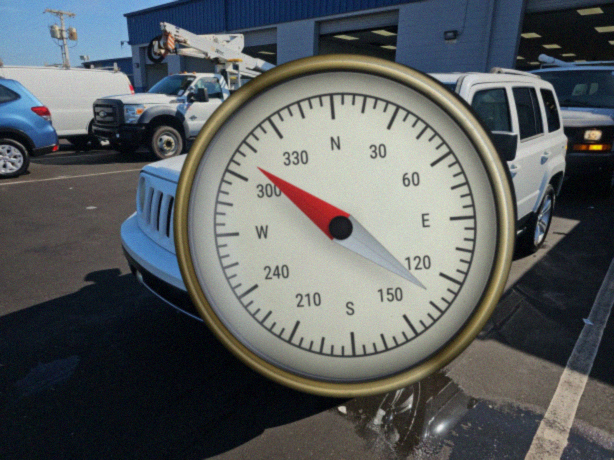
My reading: ° 310
